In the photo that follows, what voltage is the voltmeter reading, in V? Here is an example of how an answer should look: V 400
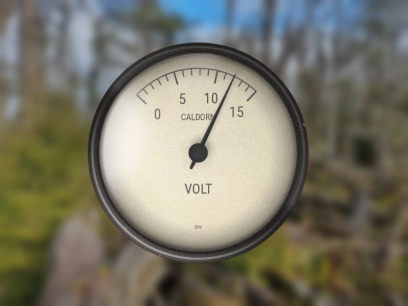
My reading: V 12
